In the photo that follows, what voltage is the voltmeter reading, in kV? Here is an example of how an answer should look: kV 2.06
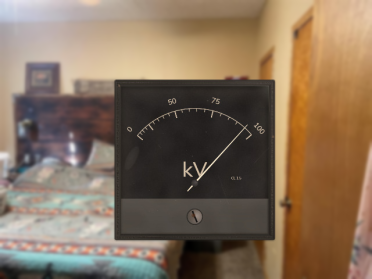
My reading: kV 95
